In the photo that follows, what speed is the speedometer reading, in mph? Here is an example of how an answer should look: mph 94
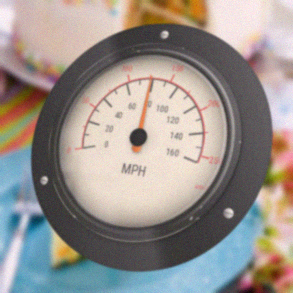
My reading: mph 80
